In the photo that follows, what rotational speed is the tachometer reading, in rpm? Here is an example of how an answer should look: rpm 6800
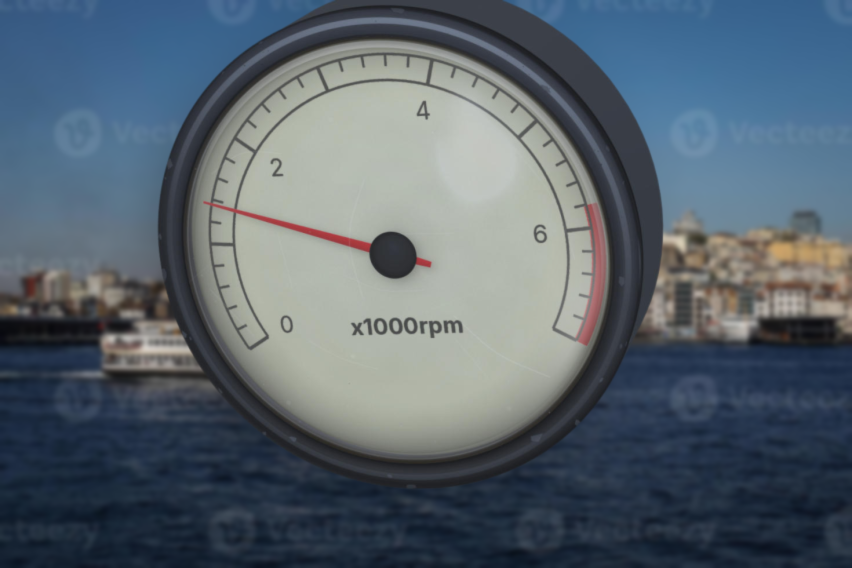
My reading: rpm 1400
